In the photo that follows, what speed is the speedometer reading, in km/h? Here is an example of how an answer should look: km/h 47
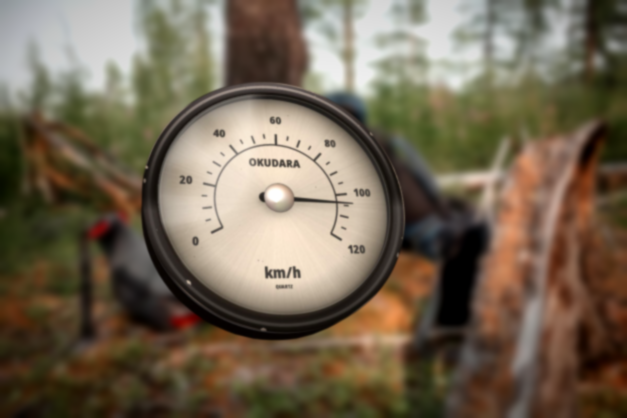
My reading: km/h 105
